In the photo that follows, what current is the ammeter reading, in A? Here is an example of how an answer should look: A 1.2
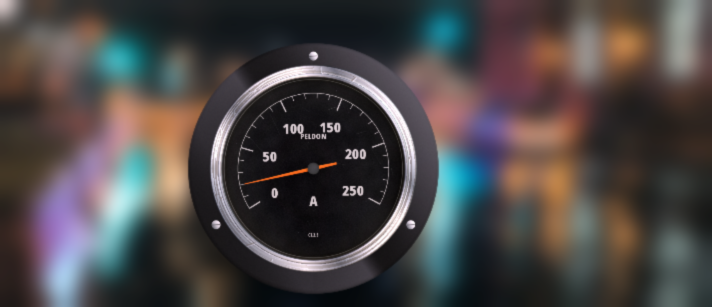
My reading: A 20
